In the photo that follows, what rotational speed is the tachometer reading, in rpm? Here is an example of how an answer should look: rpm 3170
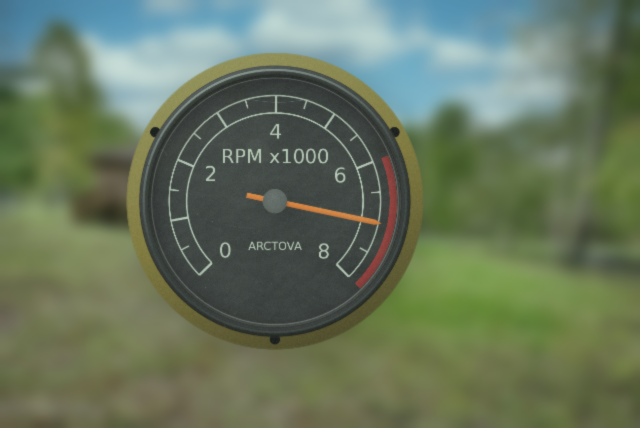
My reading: rpm 7000
